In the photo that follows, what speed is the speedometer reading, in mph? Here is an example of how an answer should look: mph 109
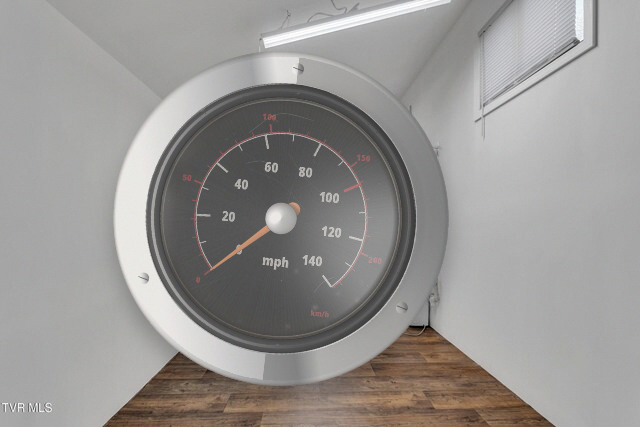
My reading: mph 0
